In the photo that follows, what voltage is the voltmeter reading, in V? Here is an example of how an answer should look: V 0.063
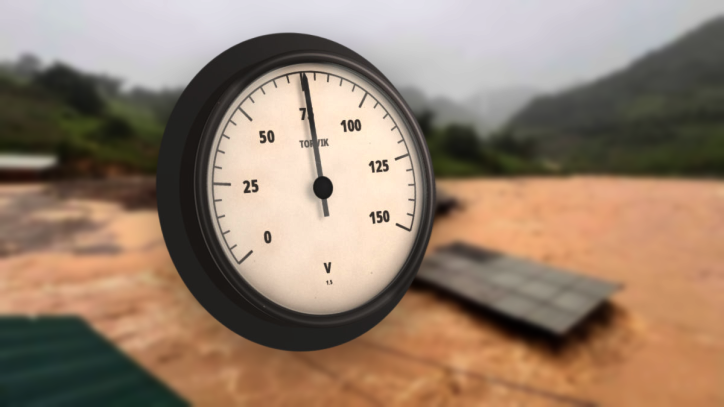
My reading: V 75
